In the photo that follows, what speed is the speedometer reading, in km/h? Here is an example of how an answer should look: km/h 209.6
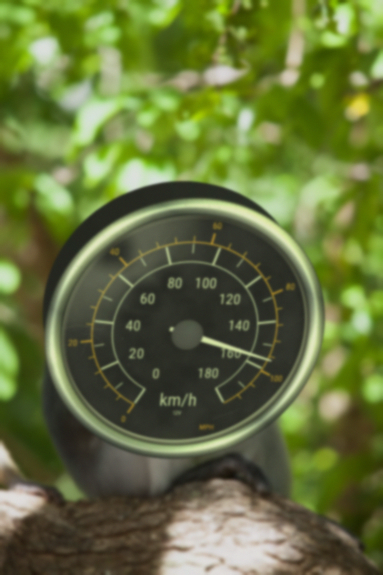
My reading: km/h 155
